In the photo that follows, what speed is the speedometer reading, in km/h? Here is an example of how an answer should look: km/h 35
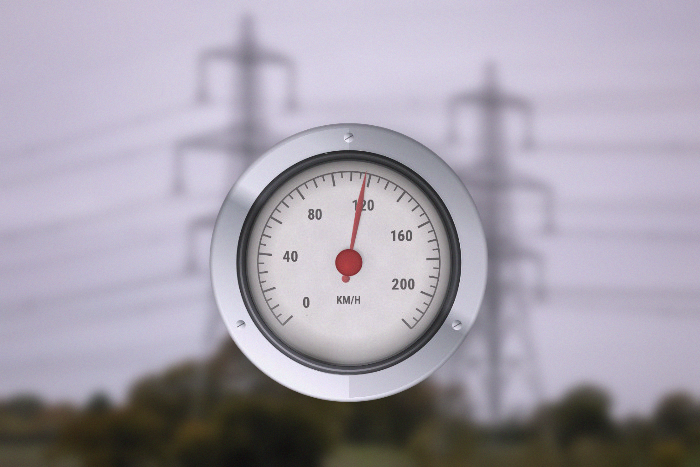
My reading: km/h 117.5
